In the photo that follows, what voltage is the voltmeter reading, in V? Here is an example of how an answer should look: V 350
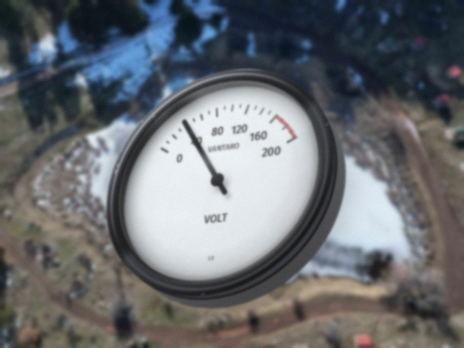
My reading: V 40
